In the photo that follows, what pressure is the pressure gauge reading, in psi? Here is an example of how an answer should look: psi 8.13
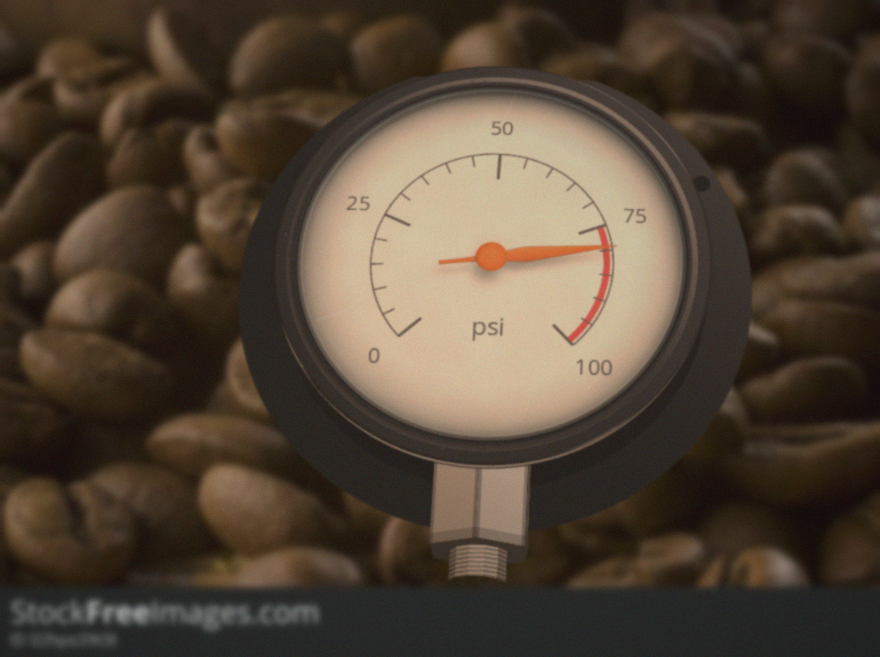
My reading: psi 80
